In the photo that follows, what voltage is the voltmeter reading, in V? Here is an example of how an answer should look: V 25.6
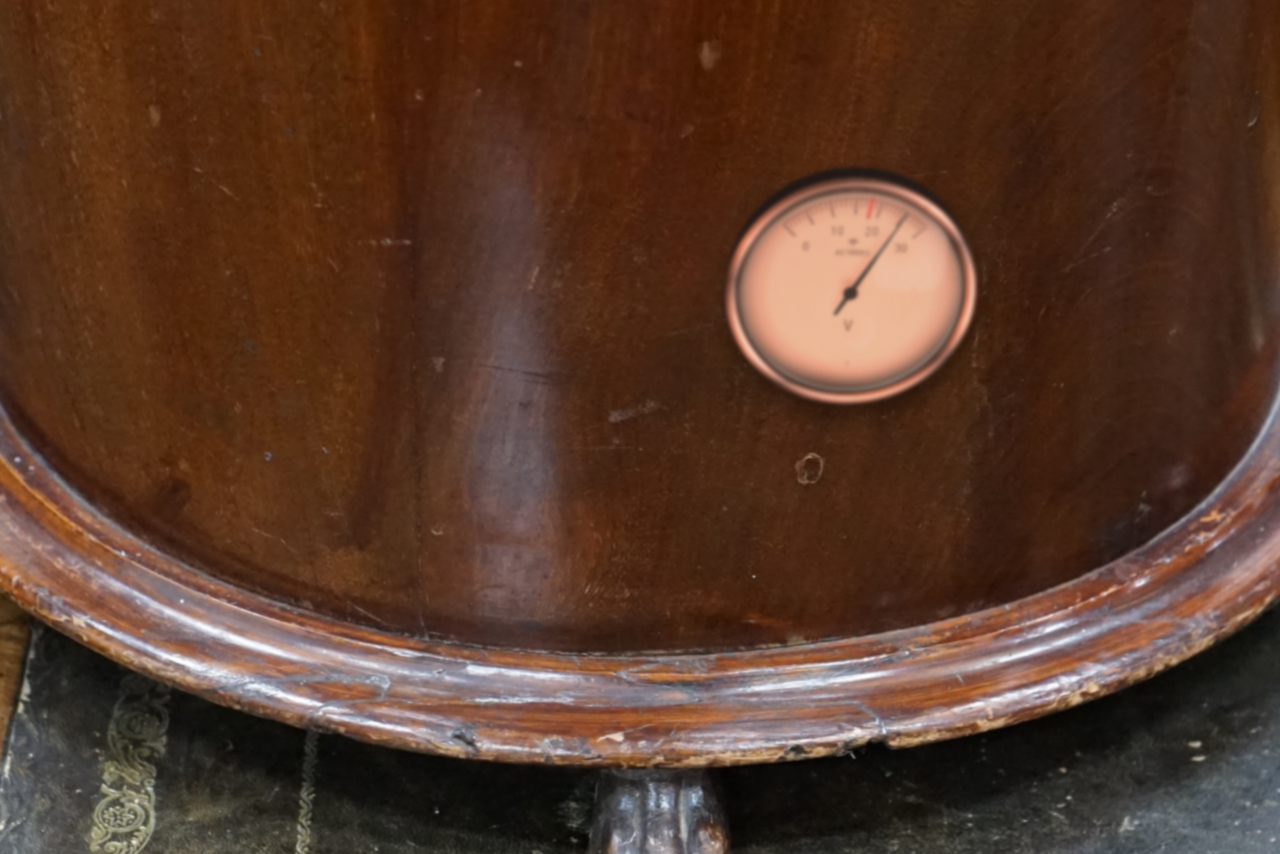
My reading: V 25
